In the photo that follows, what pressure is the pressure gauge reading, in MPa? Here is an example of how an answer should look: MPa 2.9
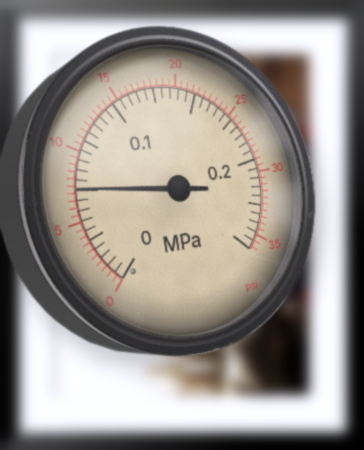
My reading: MPa 0.05
